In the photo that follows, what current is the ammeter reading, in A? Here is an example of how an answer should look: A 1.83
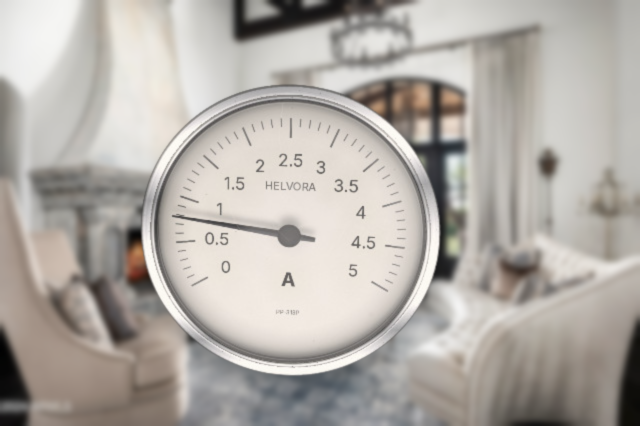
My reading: A 0.8
